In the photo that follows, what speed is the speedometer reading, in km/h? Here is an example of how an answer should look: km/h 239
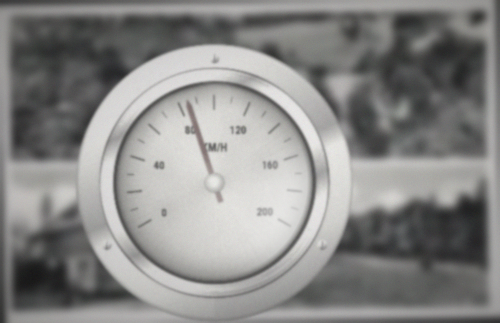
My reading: km/h 85
